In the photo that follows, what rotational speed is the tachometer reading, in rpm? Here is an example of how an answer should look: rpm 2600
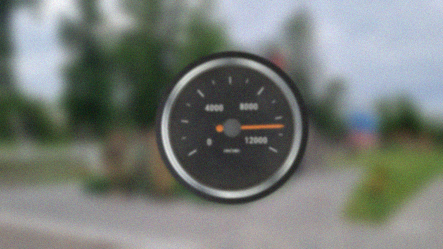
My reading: rpm 10500
